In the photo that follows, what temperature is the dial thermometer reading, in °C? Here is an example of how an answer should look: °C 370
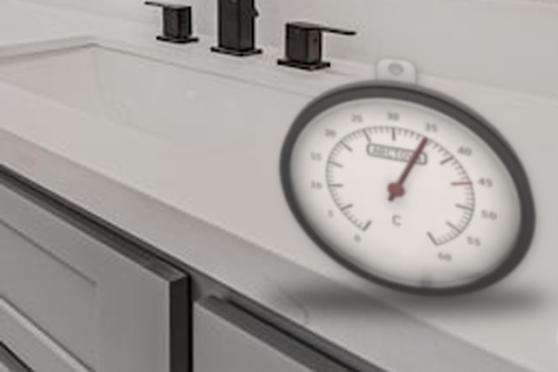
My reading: °C 35
